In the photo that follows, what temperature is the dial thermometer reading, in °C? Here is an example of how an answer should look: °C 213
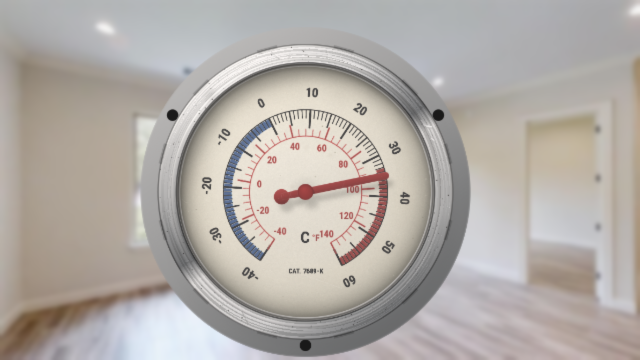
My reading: °C 35
